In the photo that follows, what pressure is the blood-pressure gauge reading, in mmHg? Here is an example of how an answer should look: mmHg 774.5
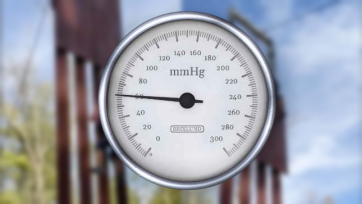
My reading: mmHg 60
